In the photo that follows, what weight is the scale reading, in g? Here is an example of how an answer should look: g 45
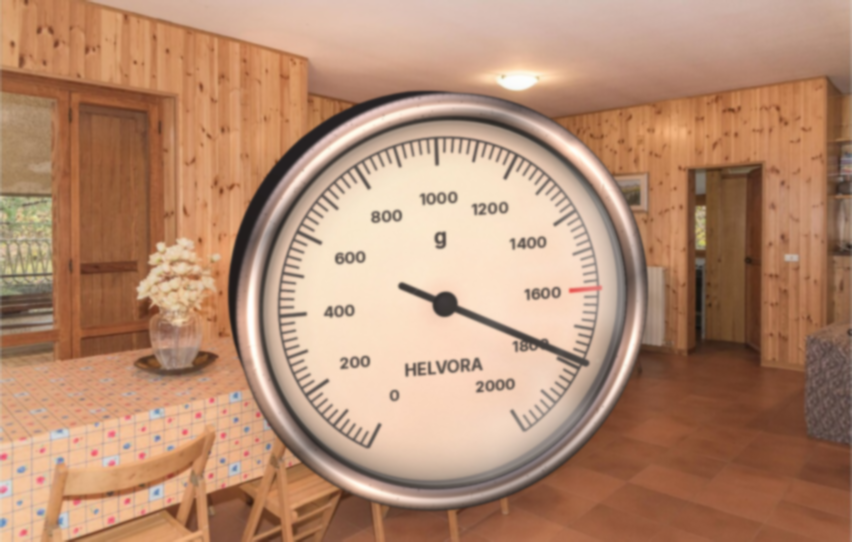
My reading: g 1780
